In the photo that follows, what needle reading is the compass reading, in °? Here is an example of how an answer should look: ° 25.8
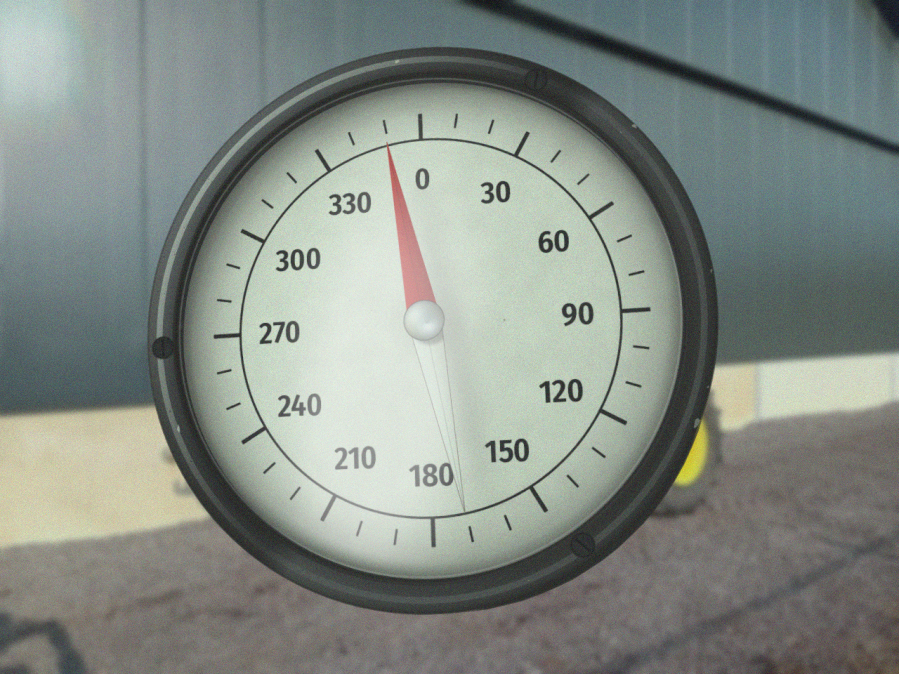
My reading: ° 350
